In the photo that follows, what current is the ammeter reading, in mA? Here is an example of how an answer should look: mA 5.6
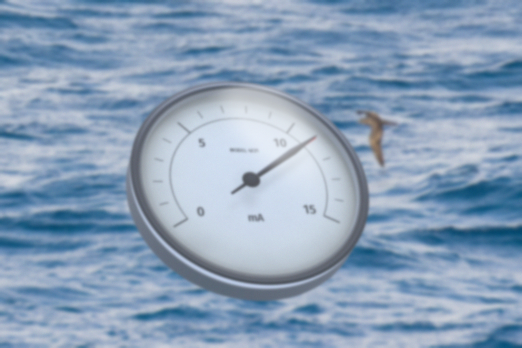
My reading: mA 11
